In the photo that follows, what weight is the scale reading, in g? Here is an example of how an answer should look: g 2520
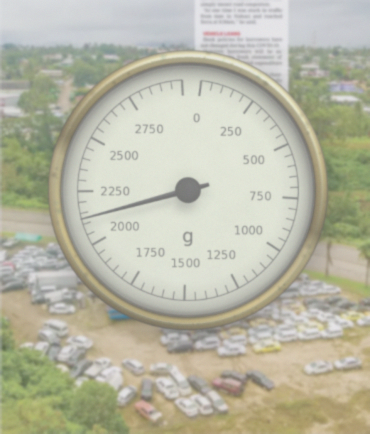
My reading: g 2125
